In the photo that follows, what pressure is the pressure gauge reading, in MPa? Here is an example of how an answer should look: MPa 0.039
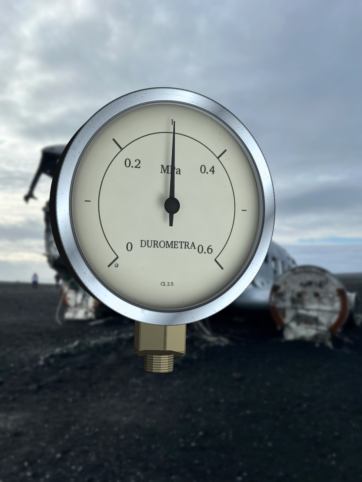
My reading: MPa 0.3
